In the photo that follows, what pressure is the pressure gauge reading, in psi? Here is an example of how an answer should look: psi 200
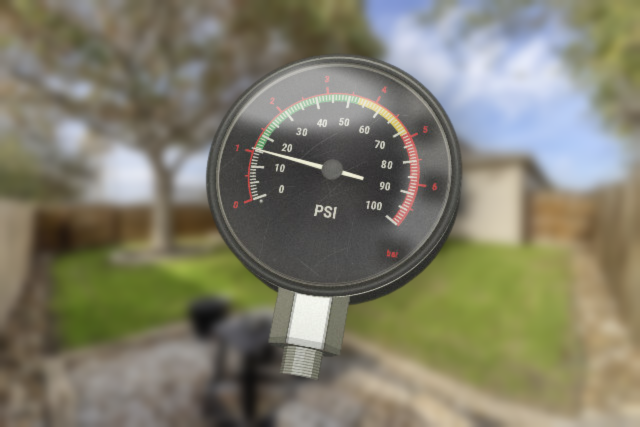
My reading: psi 15
